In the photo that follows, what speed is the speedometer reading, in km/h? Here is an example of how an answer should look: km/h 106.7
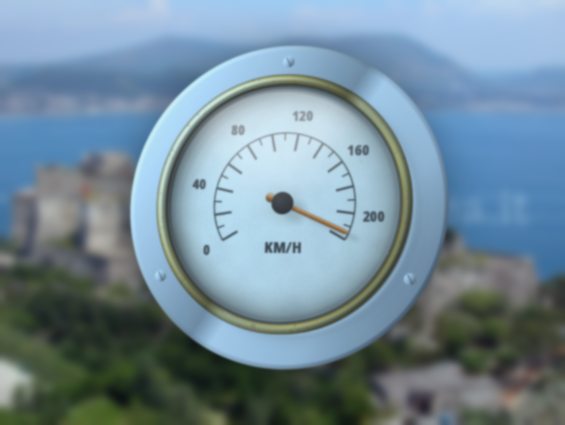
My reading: km/h 215
